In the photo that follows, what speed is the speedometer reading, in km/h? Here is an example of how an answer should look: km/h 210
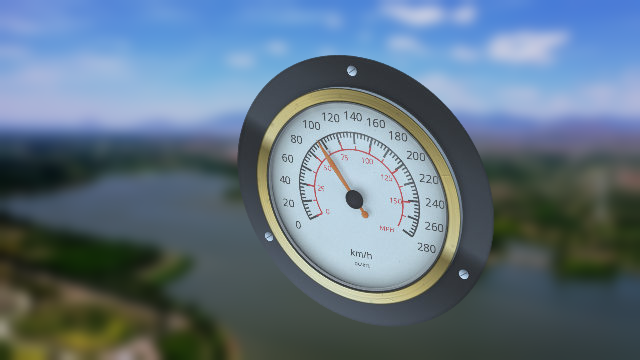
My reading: km/h 100
